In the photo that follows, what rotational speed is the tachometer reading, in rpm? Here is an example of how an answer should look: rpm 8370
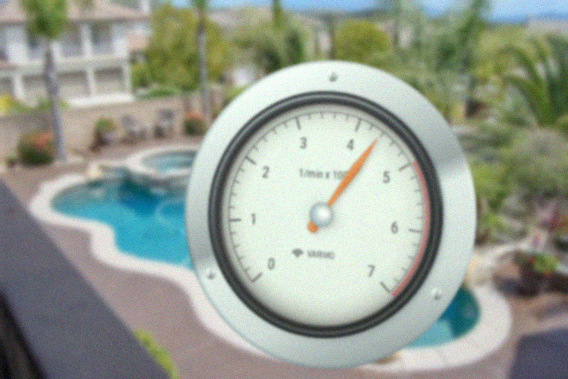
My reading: rpm 4400
